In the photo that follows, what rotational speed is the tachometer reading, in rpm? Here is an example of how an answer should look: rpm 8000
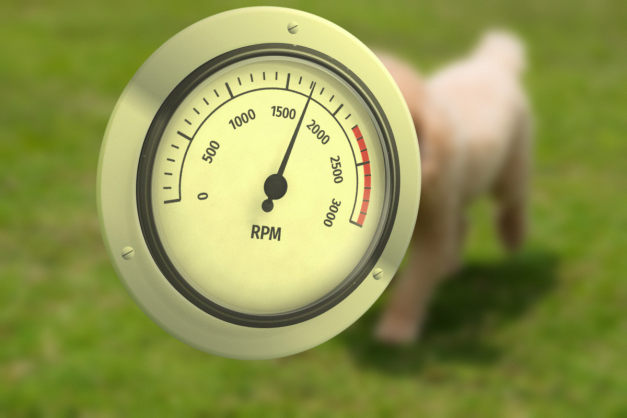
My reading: rpm 1700
